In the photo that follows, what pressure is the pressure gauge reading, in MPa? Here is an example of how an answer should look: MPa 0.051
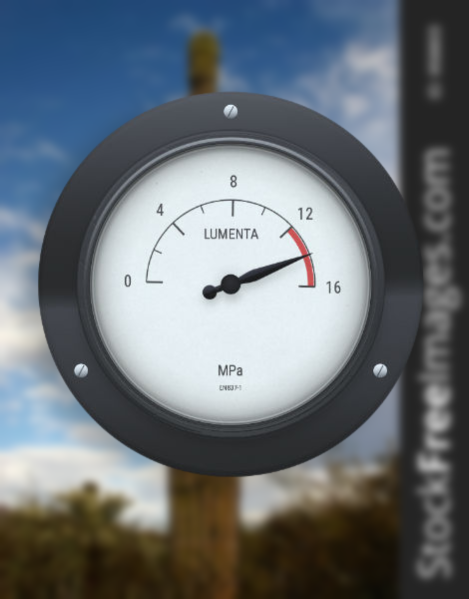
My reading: MPa 14
